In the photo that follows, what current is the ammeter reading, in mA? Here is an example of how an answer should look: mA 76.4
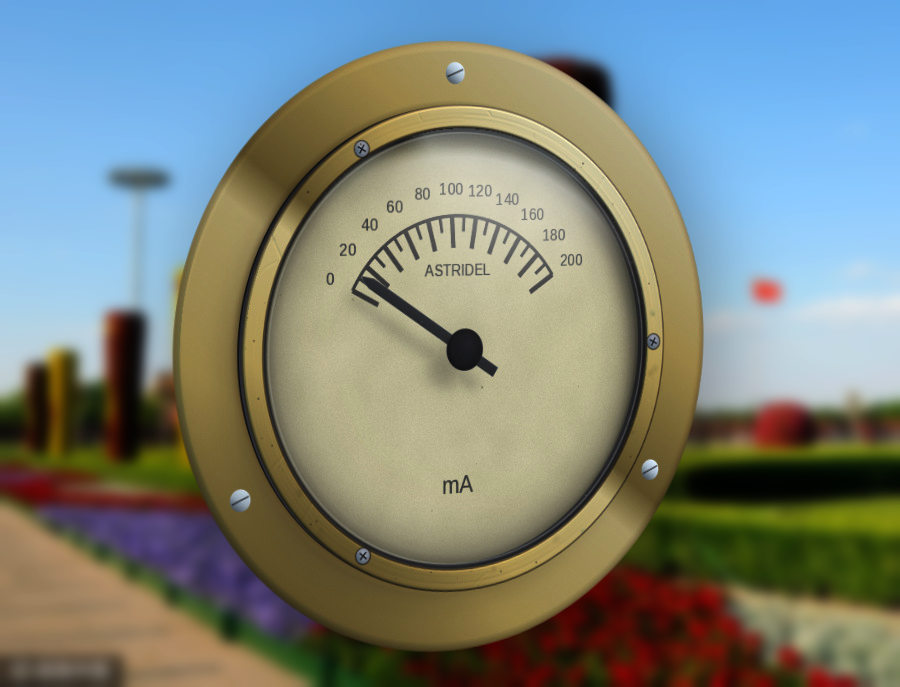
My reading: mA 10
